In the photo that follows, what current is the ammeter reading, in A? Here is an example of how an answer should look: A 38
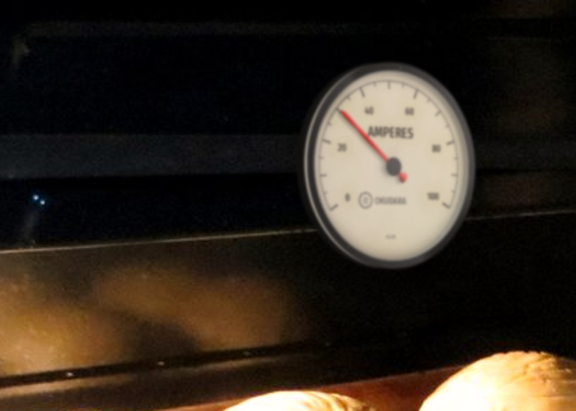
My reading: A 30
